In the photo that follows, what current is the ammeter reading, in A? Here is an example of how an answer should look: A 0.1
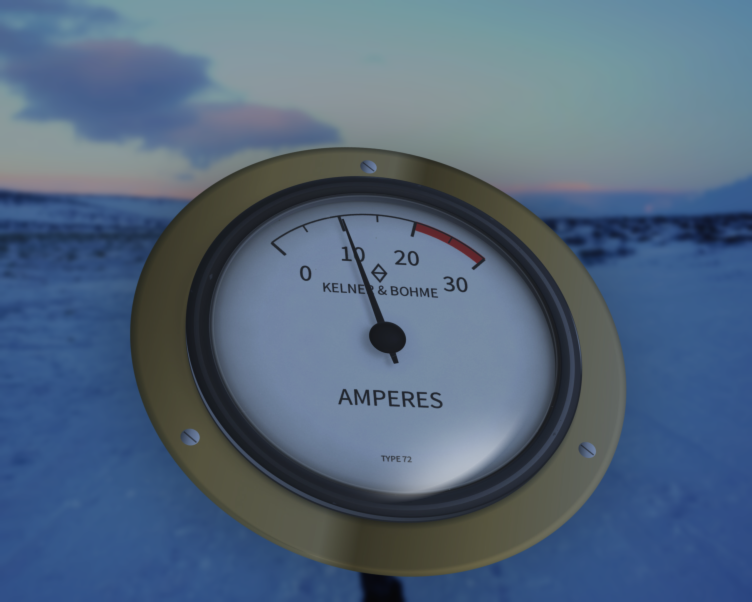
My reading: A 10
